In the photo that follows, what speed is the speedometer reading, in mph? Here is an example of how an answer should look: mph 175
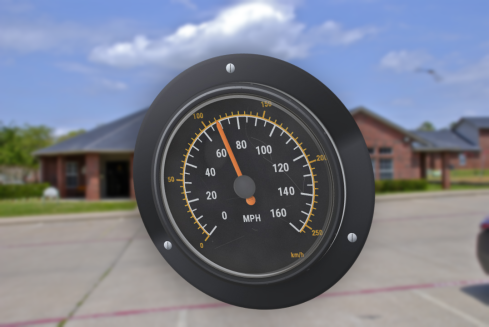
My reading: mph 70
